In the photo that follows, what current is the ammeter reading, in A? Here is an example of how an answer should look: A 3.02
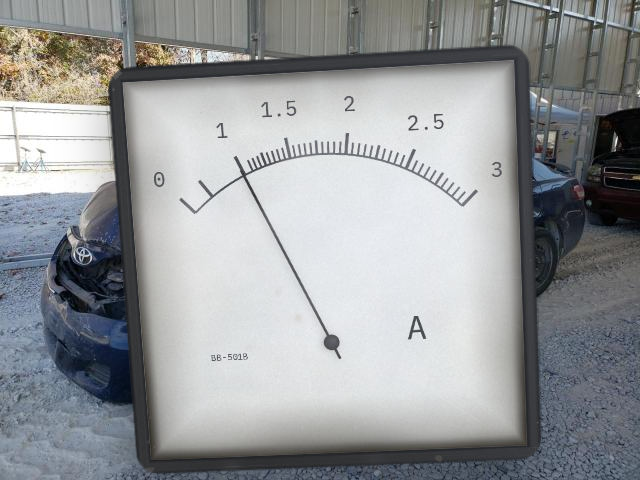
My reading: A 1
